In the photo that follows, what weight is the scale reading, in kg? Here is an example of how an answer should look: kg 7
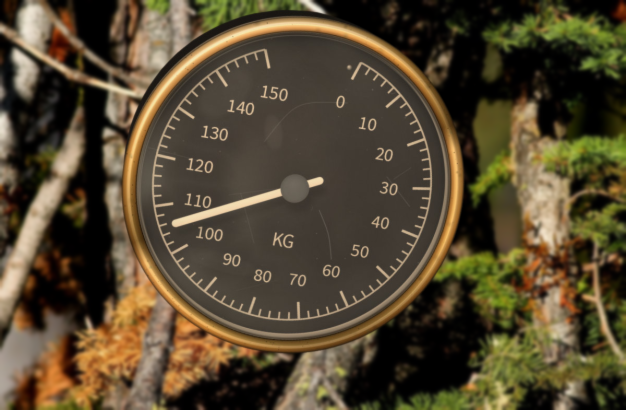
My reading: kg 106
